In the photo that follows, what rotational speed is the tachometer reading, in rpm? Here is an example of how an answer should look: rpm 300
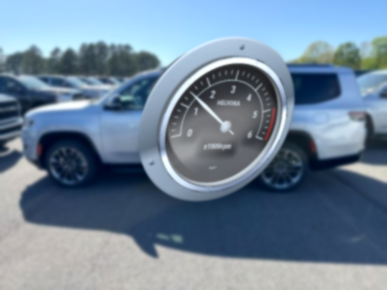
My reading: rpm 1400
